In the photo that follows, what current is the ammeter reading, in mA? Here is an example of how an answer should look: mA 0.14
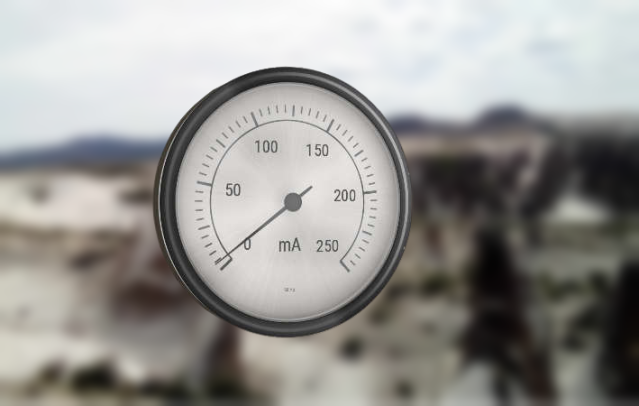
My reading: mA 5
